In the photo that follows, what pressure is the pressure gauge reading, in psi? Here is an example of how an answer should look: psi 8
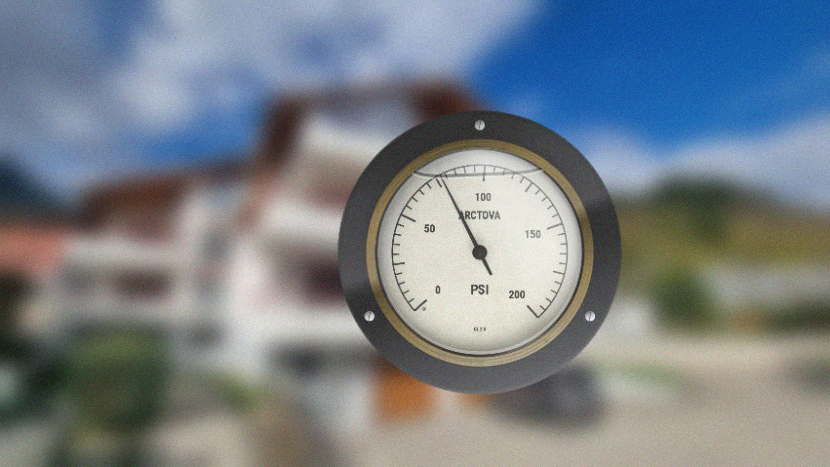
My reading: psi 77.5
